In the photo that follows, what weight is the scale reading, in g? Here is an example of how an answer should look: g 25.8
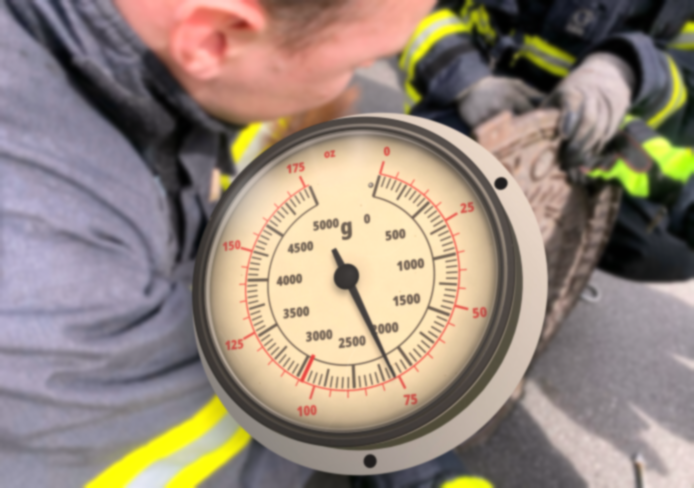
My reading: g 2150
